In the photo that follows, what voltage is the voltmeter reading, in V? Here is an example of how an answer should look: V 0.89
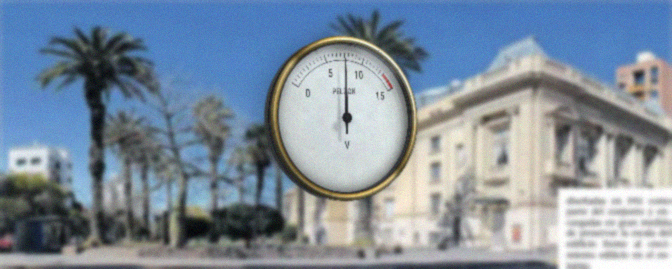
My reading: V 7.5
